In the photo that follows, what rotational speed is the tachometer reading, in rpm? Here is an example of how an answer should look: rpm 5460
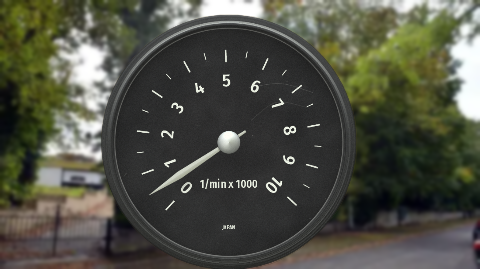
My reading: rpm 500
